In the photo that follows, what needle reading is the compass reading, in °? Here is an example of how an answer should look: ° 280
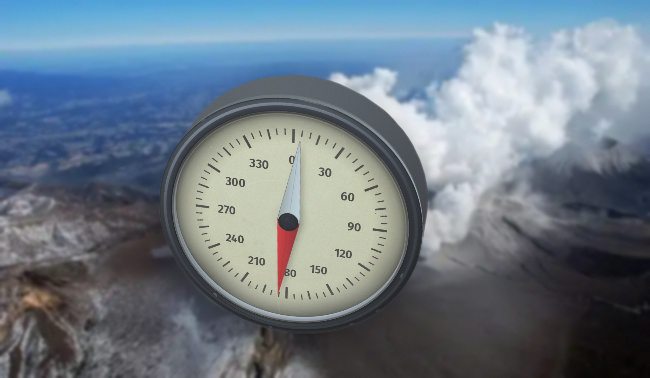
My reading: ° 185
